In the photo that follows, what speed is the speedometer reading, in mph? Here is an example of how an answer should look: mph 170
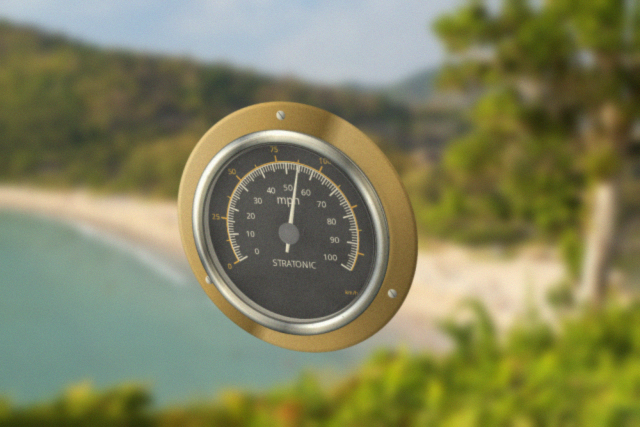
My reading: mph 55
